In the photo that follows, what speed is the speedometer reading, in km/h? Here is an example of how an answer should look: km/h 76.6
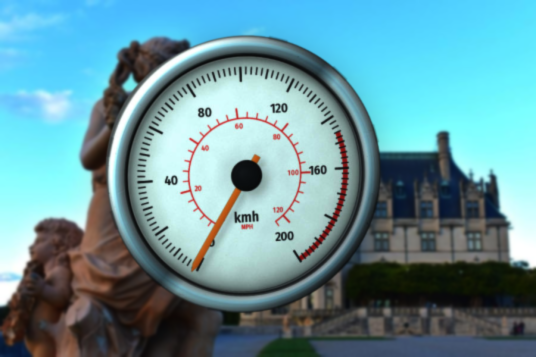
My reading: km/h 2
